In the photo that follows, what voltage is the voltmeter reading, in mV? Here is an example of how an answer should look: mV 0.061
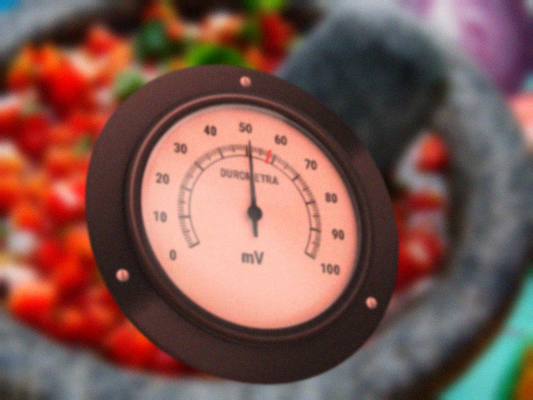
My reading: mV 50
